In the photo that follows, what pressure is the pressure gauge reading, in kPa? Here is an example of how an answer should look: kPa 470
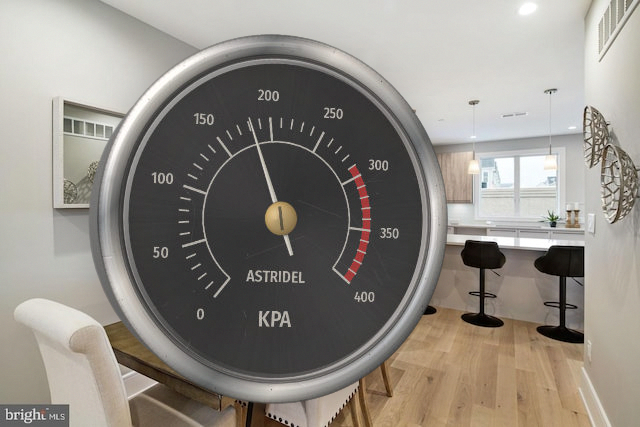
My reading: kPa 180
